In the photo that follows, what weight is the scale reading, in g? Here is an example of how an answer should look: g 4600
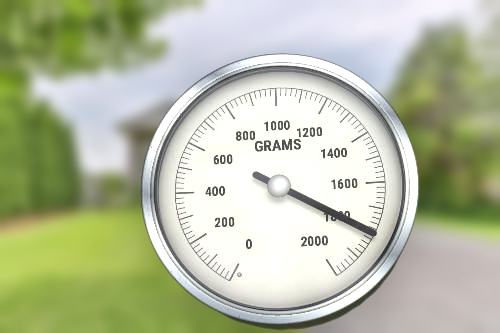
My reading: g 1800
